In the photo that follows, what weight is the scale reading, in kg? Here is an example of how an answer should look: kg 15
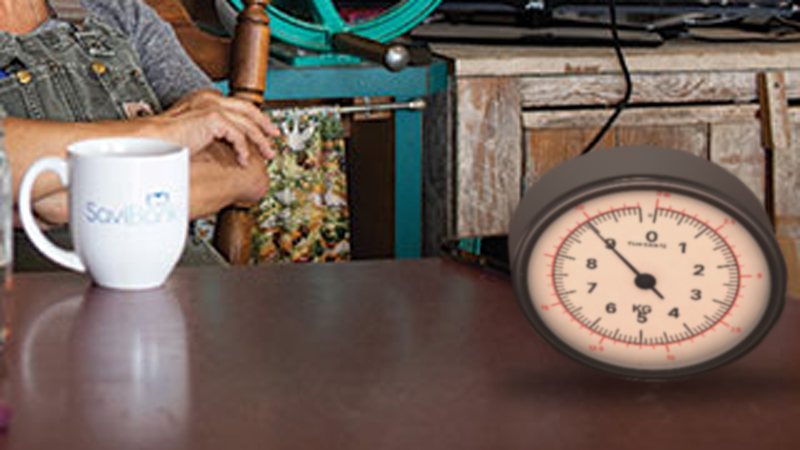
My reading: kg 9
